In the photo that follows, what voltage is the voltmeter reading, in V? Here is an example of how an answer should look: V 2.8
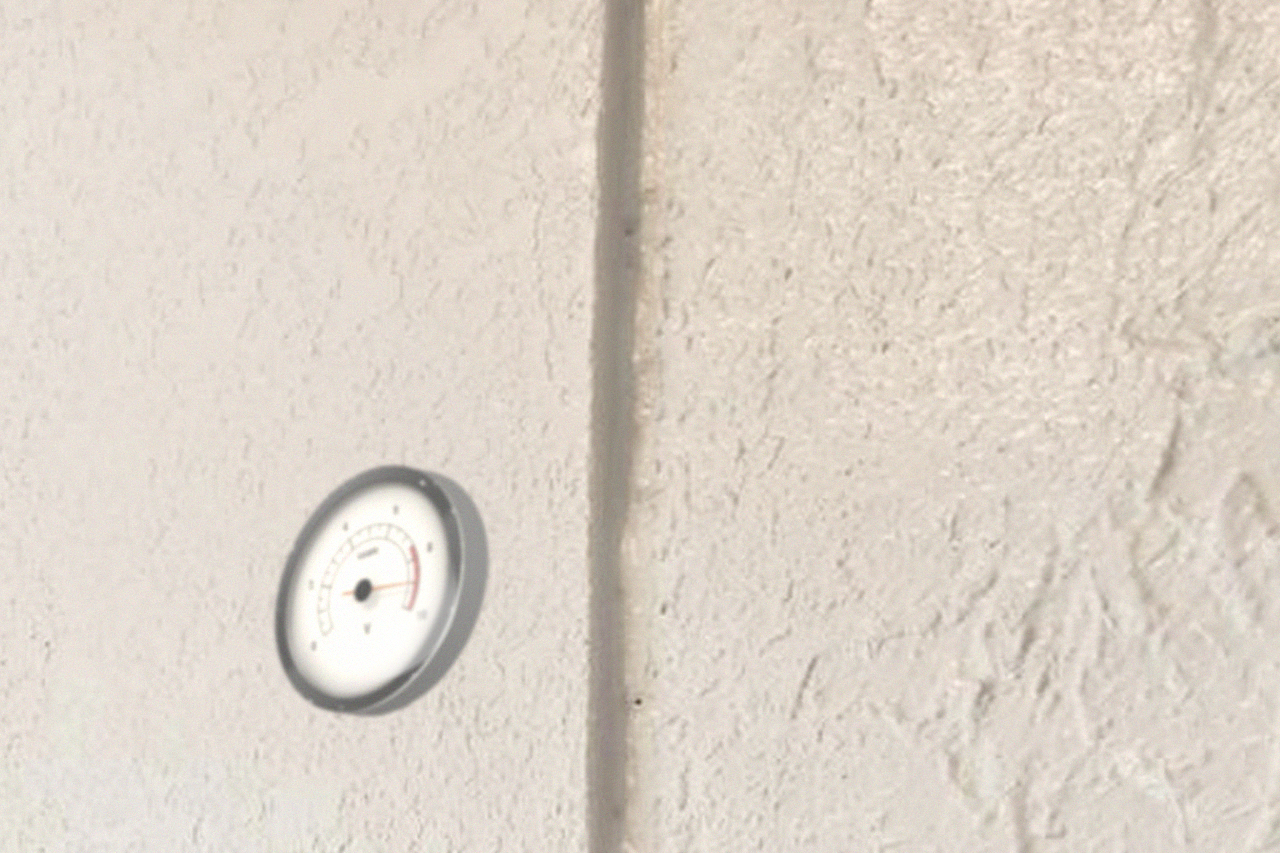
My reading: V 9
